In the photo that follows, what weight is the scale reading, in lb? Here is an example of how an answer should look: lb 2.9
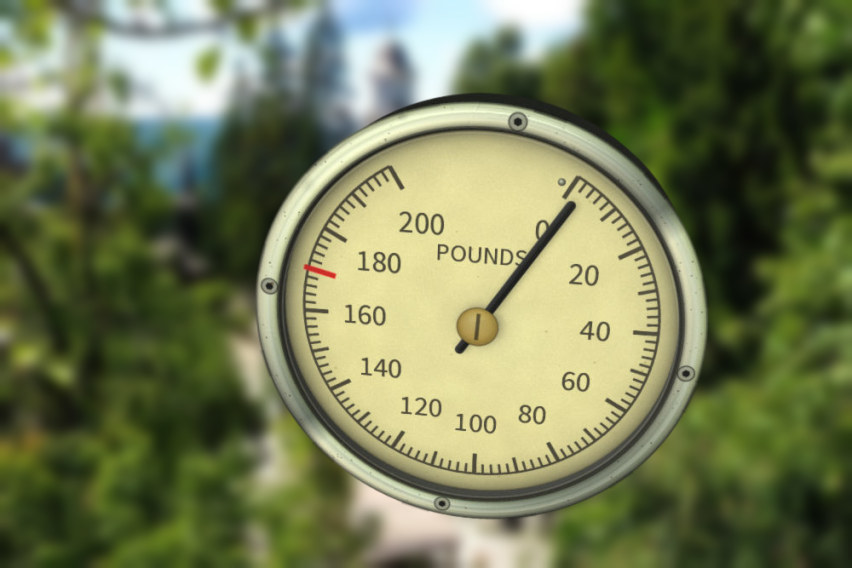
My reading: lb 2
